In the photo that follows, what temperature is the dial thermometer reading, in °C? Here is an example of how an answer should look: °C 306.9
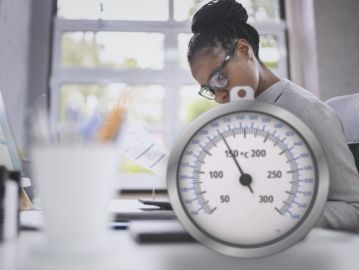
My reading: °C 150
